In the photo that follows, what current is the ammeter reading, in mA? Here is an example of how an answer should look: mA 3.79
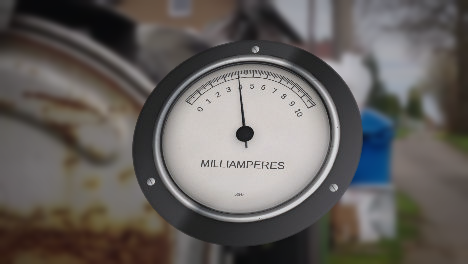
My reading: mA 4
